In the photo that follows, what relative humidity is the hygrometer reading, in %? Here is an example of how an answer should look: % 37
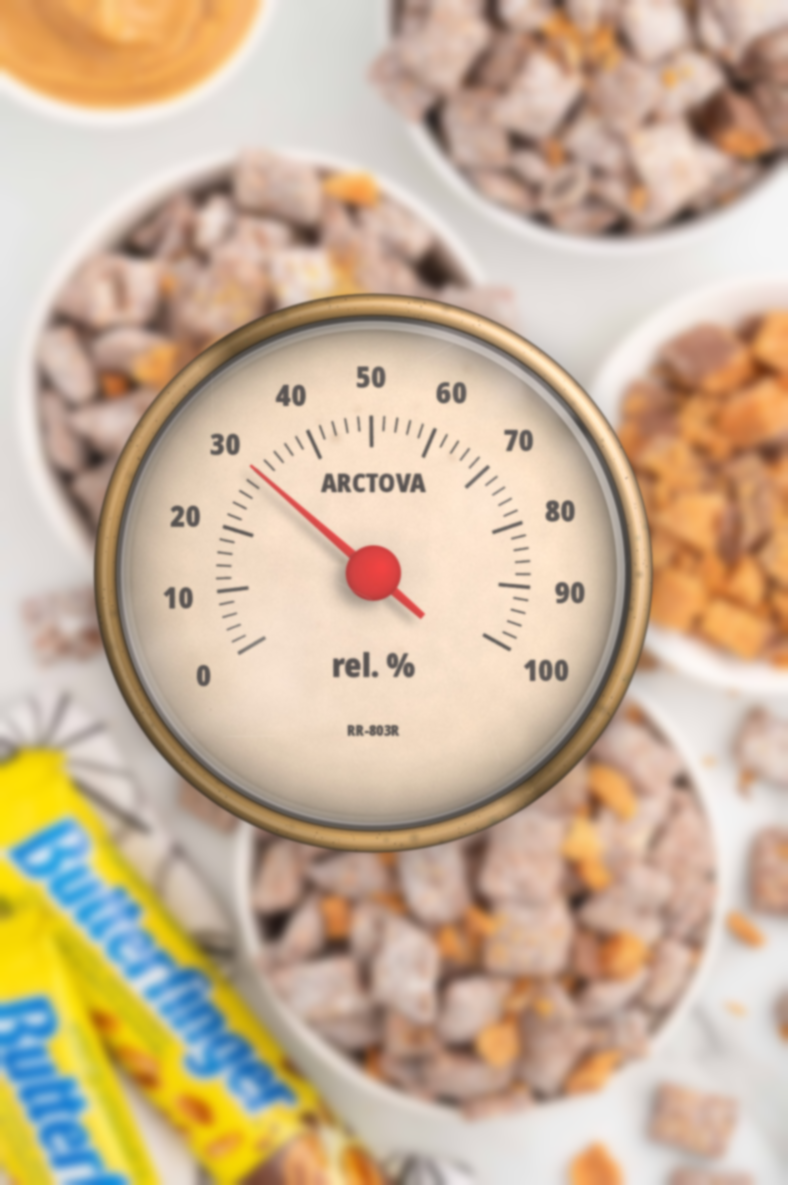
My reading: % 30
